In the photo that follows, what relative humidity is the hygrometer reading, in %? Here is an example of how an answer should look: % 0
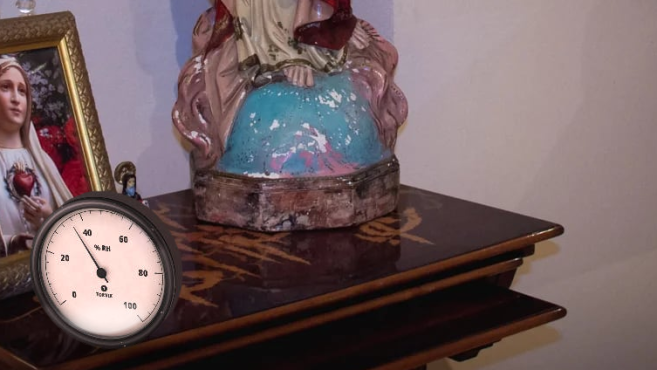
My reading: % 36
